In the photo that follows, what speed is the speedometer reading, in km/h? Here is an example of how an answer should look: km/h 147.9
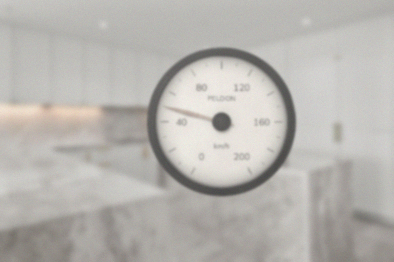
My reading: km/h 50
